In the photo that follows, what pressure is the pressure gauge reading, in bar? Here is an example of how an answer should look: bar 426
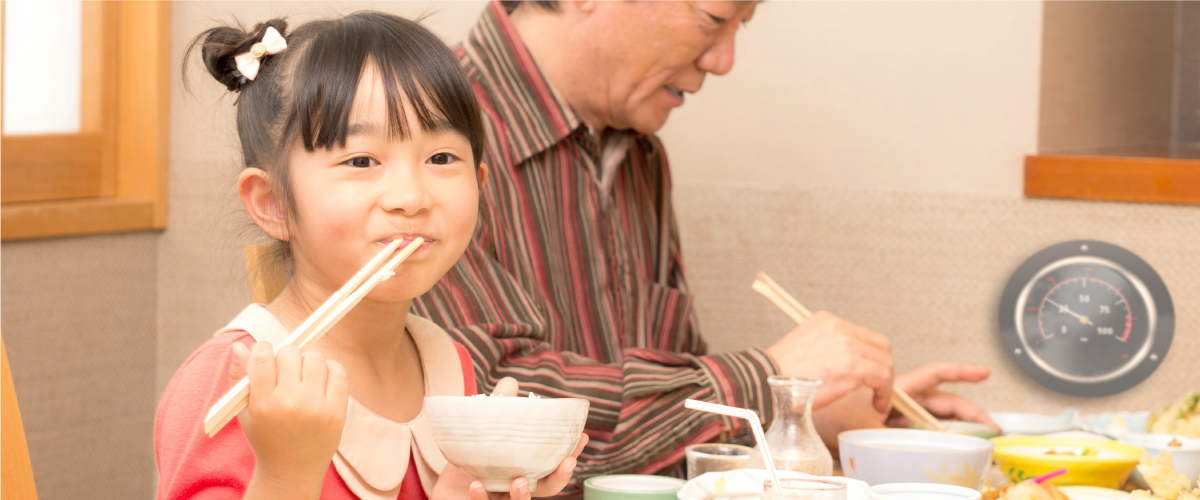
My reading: bar 25
